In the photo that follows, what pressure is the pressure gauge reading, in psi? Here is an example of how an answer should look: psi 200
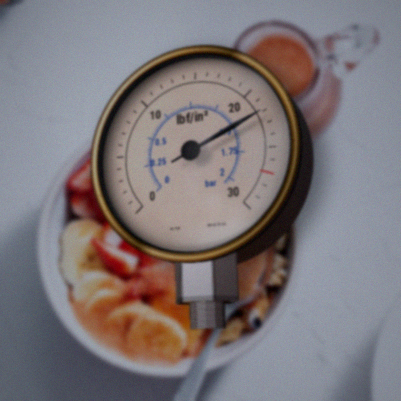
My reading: psi 22
